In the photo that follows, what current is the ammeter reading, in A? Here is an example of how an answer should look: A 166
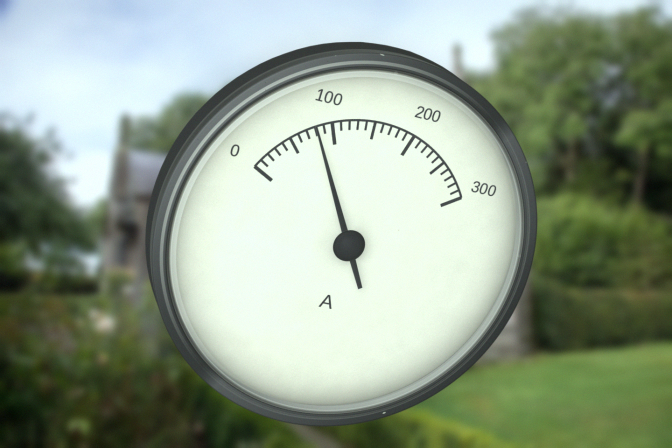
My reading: A 80
